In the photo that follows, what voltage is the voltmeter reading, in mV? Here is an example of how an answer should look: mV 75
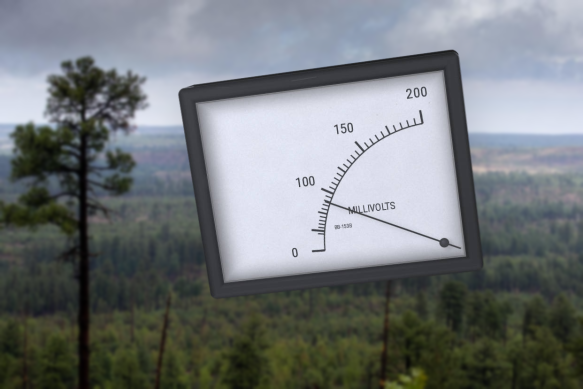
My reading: mV 90
